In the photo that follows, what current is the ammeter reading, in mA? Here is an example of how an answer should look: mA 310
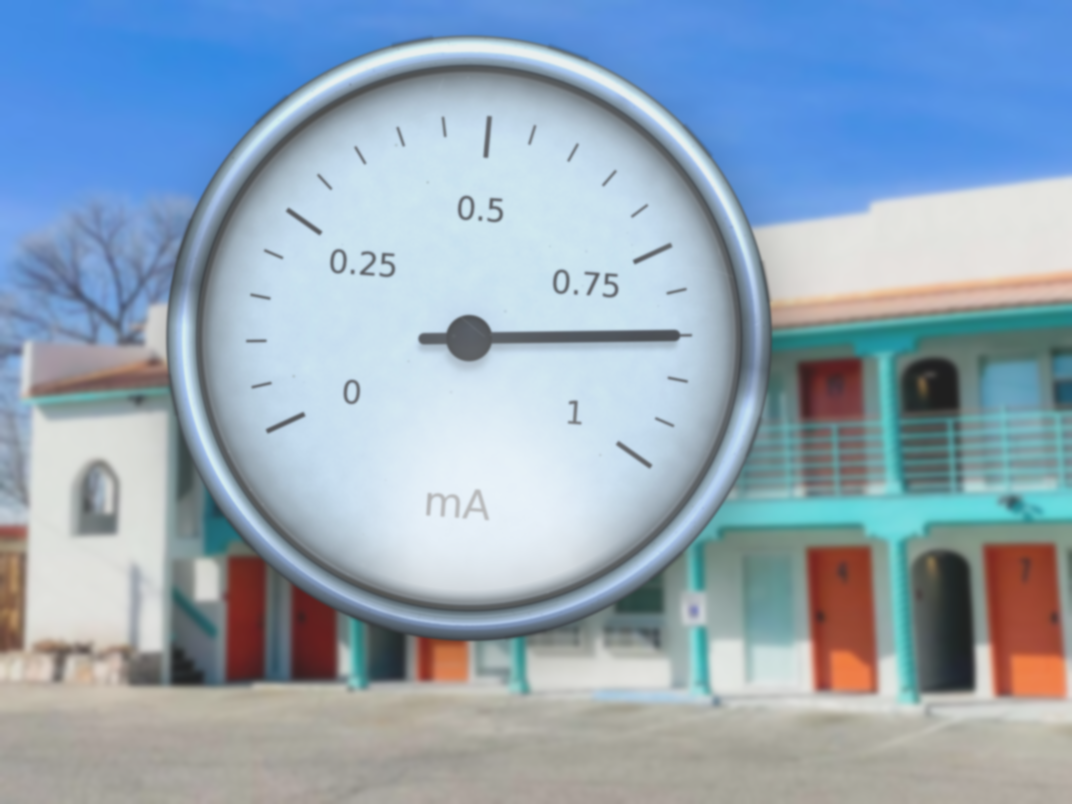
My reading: mA 0.85
